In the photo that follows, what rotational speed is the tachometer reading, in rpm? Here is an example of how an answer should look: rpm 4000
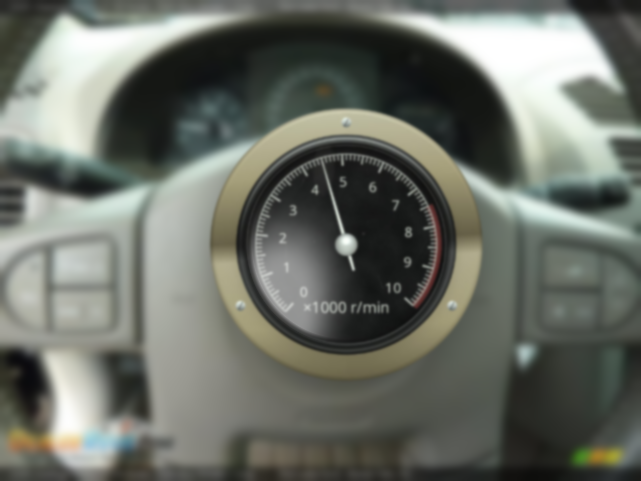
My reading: rpm 4500
